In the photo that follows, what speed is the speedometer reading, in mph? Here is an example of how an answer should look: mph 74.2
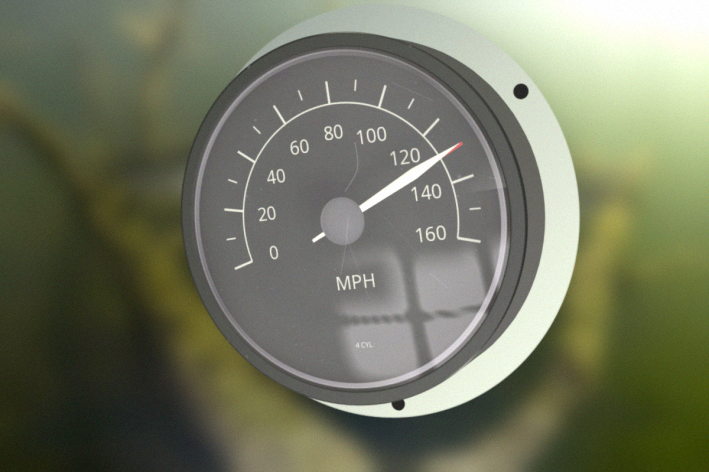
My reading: mph 130
